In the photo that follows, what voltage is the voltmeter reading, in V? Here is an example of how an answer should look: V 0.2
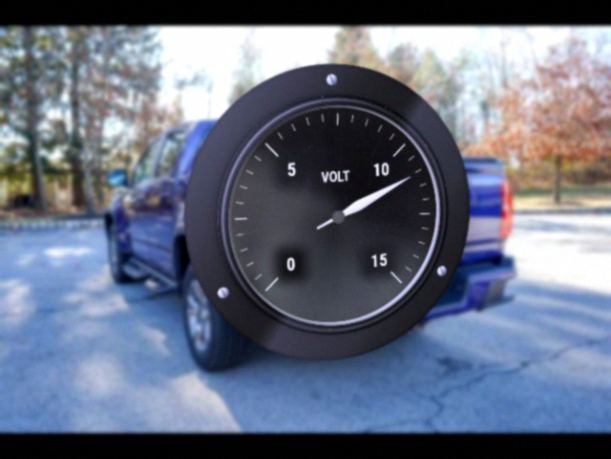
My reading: V 11
